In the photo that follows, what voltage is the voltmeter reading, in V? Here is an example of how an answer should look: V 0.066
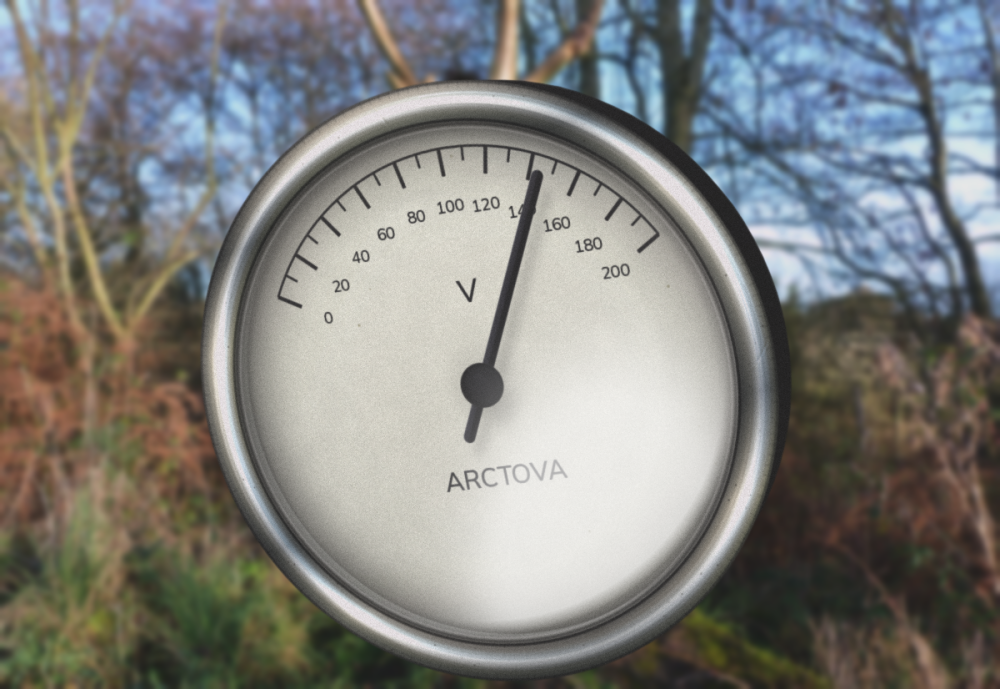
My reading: V 145
